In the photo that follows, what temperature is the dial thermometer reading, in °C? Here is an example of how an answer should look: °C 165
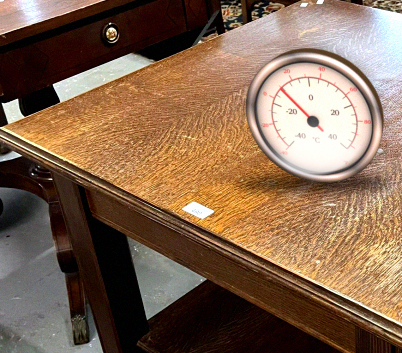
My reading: °C -12
